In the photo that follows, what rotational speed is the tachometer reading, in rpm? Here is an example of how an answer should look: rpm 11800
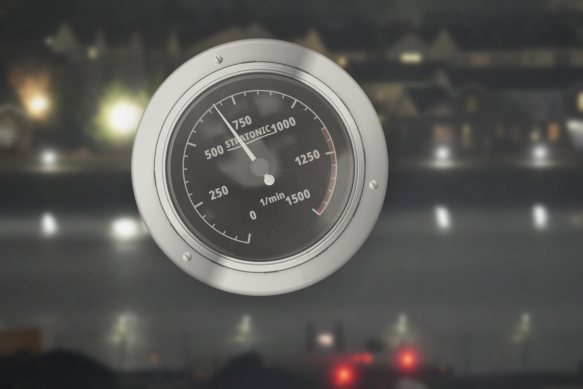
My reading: rpm 675
